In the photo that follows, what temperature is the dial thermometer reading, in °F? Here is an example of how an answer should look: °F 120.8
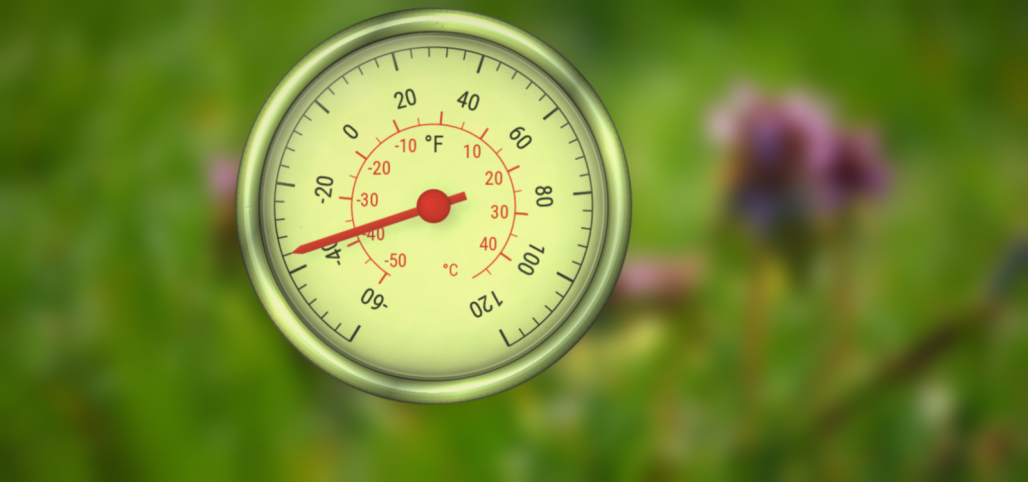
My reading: °F -36
